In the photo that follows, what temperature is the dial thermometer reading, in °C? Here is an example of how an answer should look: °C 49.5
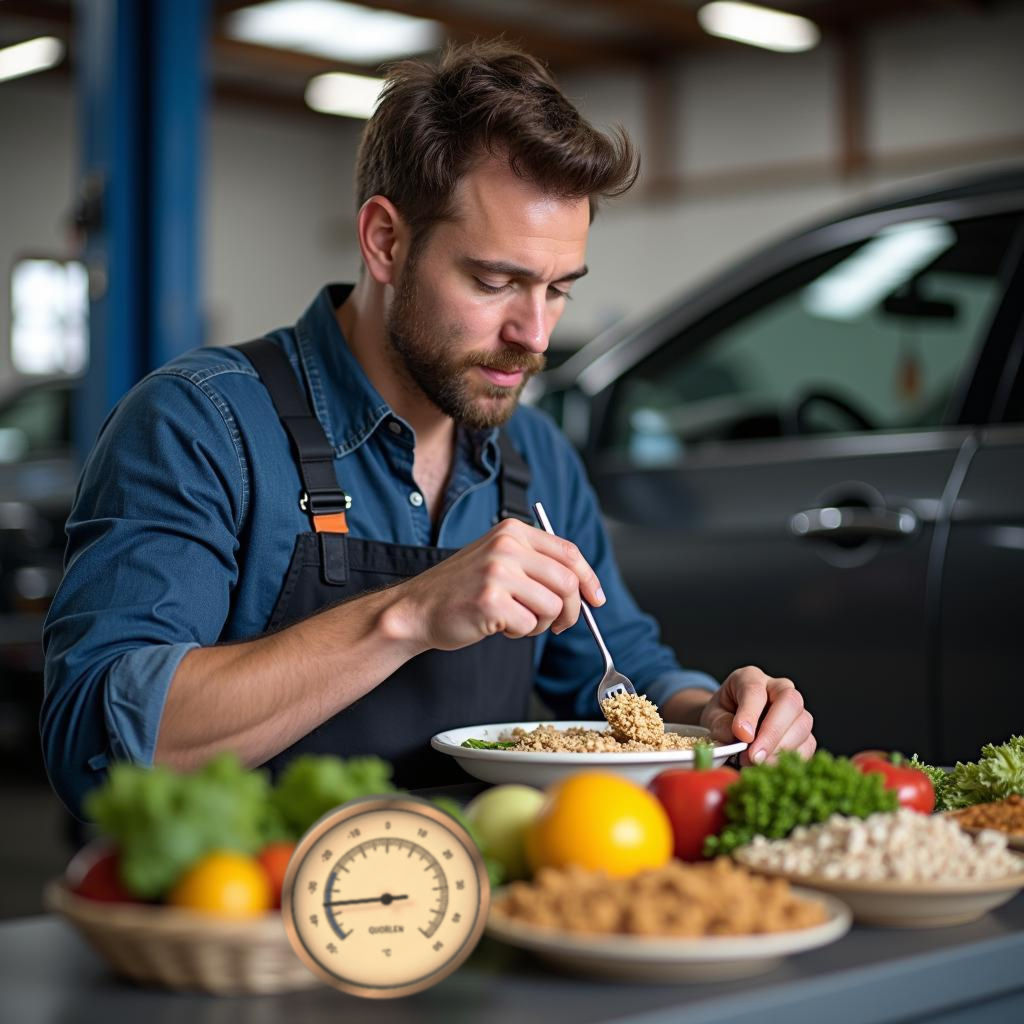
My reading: °C -35
